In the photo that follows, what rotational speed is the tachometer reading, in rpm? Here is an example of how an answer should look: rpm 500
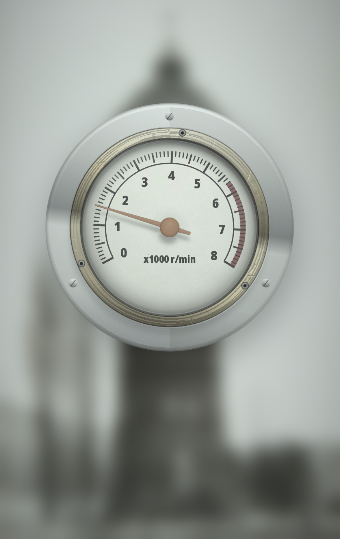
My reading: rpm 1500
